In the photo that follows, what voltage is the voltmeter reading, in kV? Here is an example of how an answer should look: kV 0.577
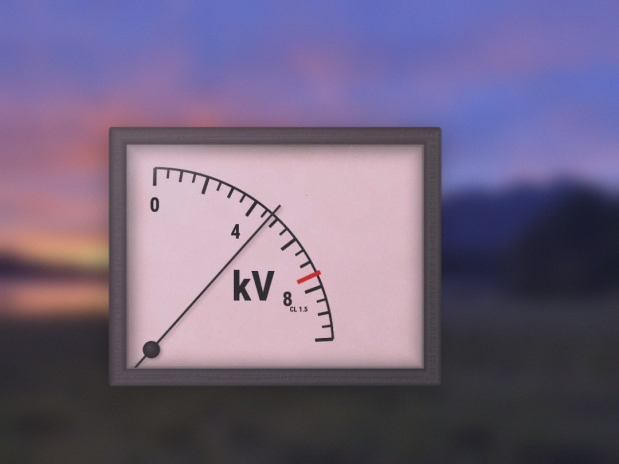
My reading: kV 4.75
